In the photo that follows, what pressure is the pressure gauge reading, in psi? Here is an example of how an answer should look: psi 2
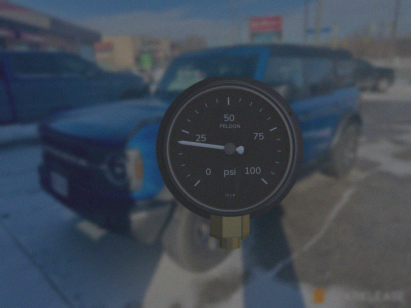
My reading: psi 20
